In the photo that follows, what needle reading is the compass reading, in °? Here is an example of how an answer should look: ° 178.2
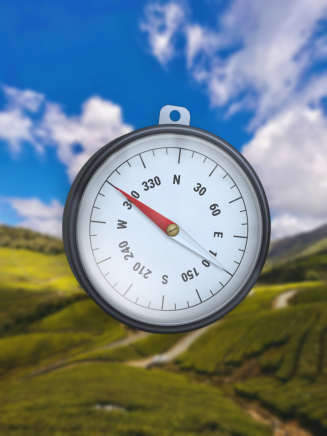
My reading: ° 300
